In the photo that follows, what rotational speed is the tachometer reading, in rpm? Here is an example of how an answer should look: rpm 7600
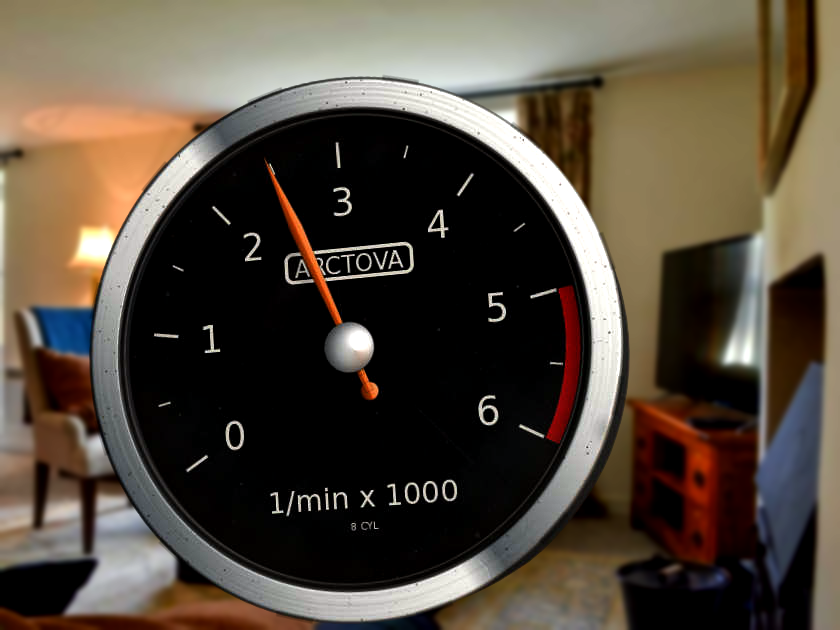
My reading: rpm 2500
